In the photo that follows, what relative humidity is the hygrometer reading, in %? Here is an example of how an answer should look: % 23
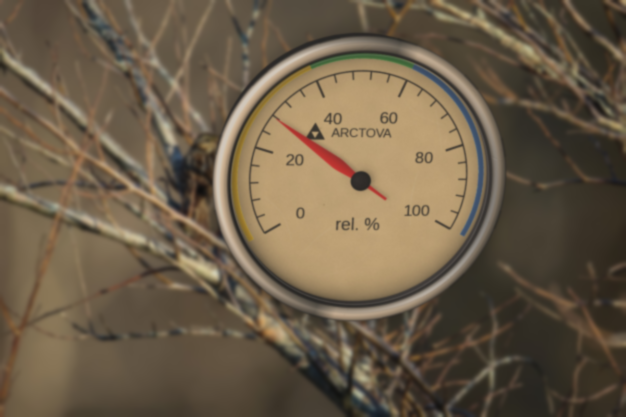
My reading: % 28
